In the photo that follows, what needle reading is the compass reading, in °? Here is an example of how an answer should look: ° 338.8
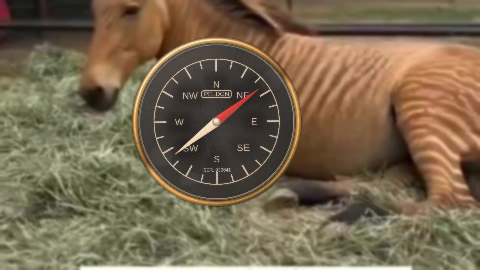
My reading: ° 52.5
